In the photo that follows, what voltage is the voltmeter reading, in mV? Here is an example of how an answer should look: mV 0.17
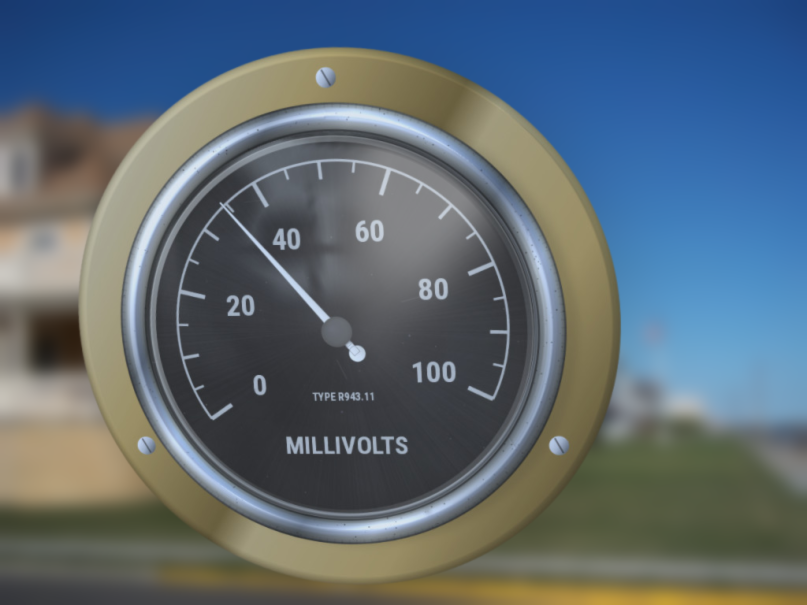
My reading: mV 35
